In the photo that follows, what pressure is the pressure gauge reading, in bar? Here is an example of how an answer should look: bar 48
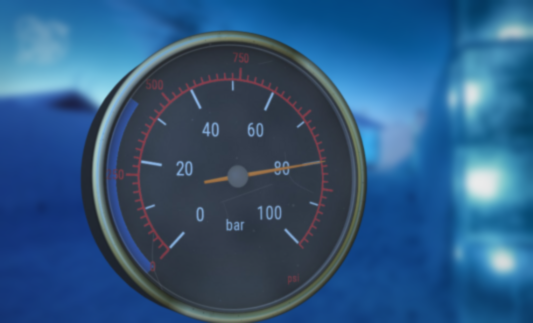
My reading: bar 80
